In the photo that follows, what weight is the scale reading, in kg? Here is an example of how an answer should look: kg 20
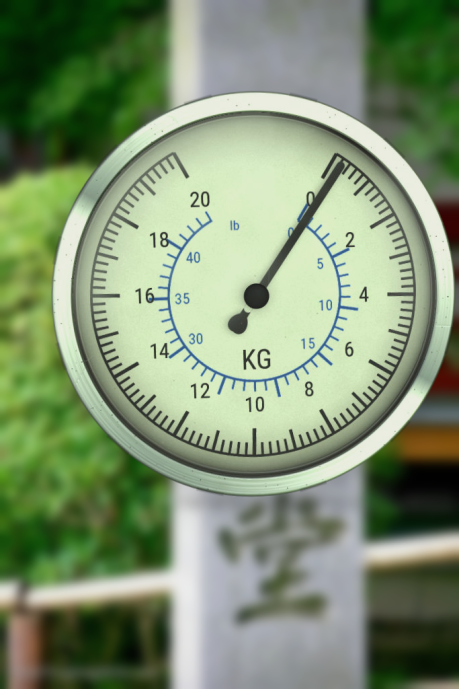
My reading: kg 0.2
